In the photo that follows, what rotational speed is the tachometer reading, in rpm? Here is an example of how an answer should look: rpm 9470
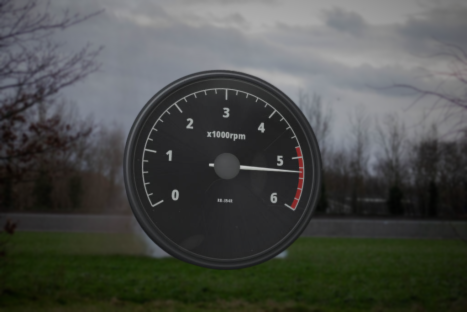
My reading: rpm 5300
